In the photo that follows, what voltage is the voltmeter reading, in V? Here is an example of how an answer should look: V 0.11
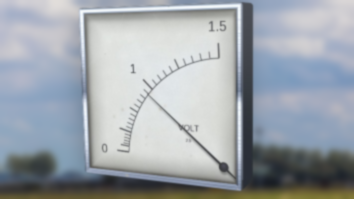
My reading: V 0.95
